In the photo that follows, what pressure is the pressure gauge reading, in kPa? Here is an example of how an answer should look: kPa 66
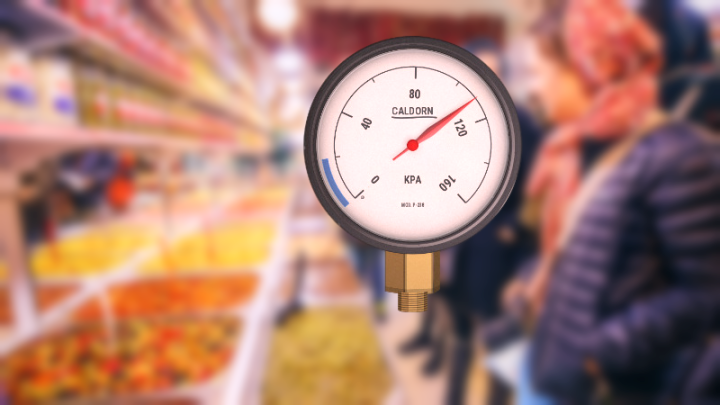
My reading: kPa 110
